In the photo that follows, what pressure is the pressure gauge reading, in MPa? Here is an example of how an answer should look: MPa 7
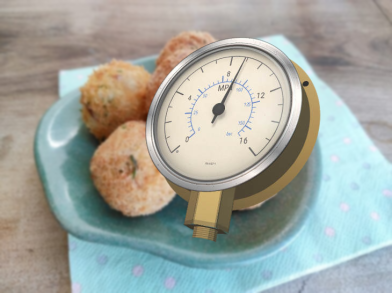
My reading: MPa 9
